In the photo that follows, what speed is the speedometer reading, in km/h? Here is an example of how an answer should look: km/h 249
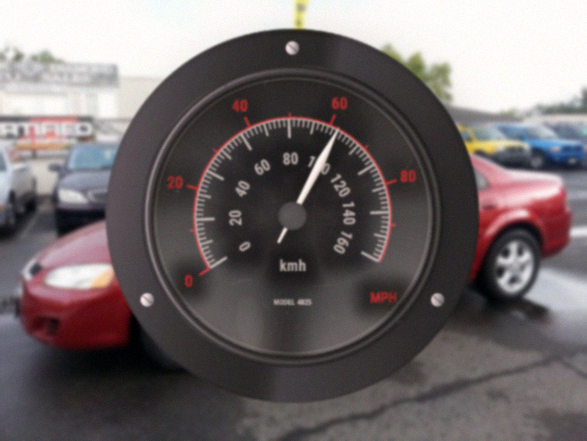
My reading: km/h 100
